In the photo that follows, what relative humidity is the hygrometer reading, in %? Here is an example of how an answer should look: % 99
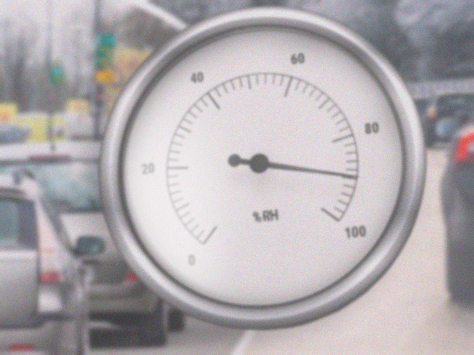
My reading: % 90
